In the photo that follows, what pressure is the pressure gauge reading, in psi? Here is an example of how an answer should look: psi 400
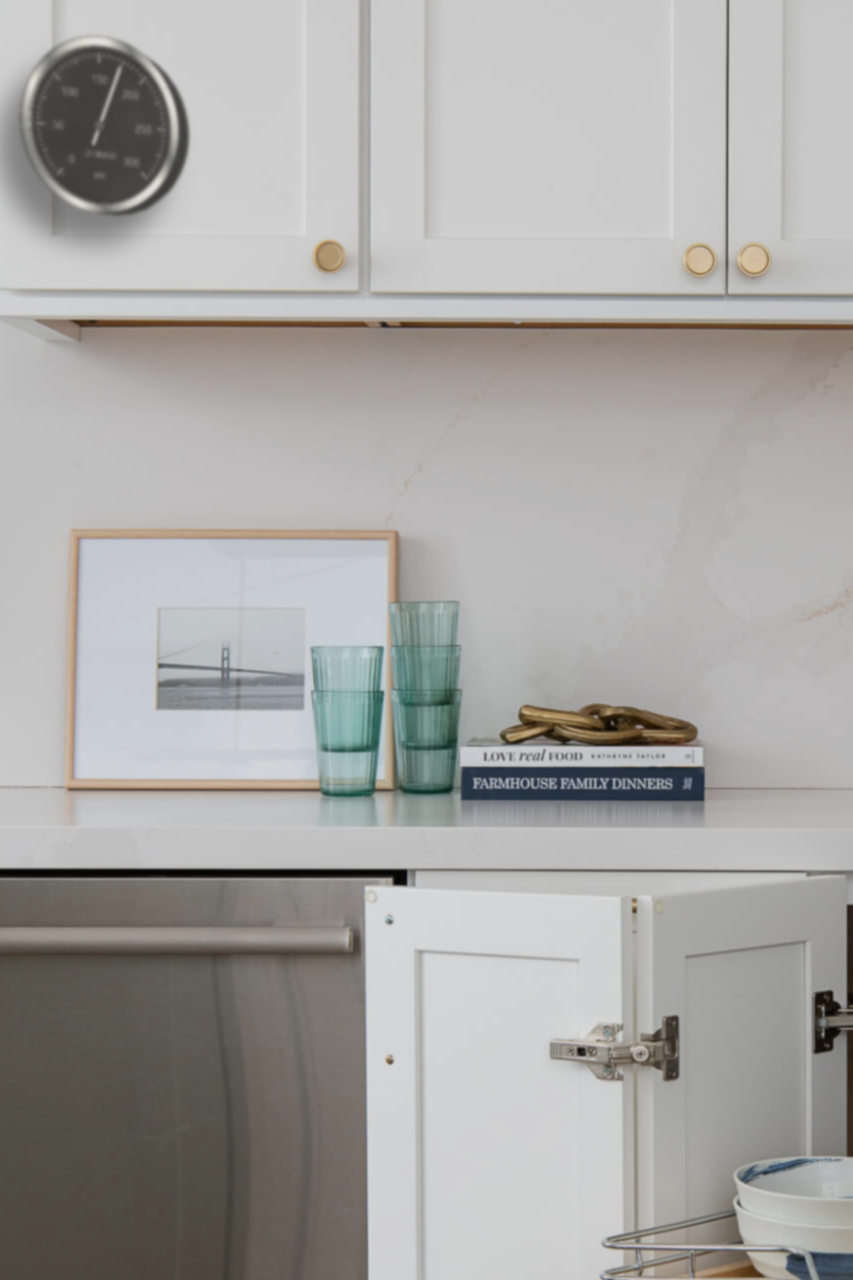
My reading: psi 175
